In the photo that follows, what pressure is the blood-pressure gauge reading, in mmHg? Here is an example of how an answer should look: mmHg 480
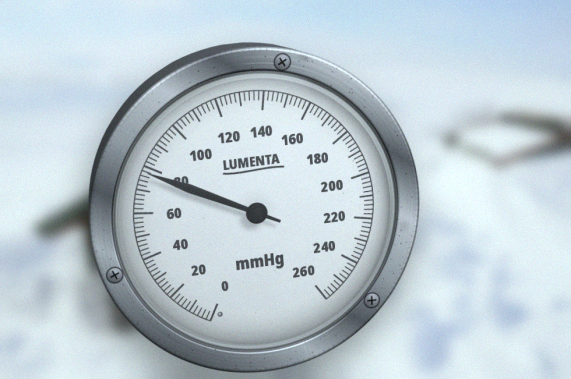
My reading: mmHg 78
